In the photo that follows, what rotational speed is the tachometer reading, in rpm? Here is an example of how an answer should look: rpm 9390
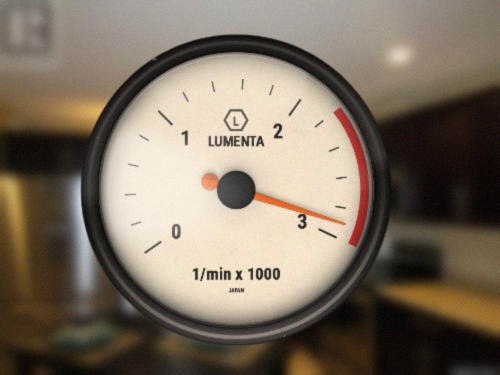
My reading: rpm 2900
